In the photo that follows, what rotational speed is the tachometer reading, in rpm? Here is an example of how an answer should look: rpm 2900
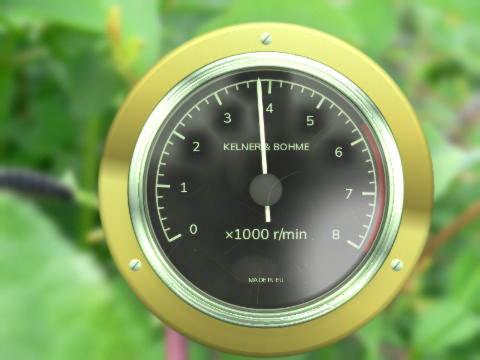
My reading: rpm 3800
